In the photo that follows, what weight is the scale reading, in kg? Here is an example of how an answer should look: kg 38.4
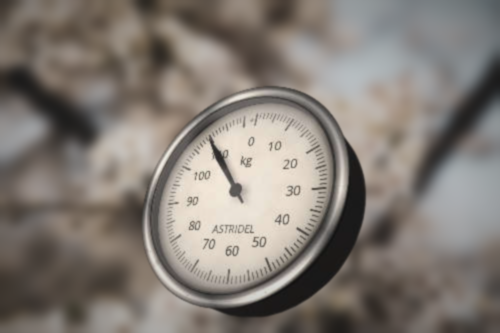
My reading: kg 110
